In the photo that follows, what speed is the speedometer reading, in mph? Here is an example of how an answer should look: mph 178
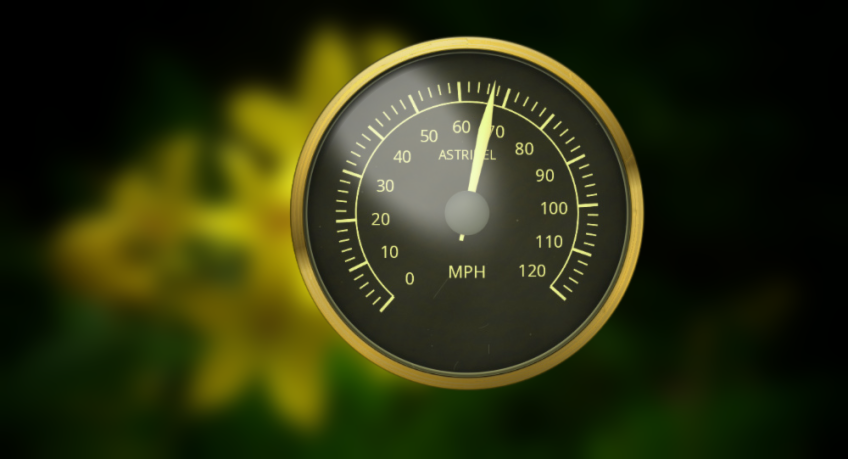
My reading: mph 67
